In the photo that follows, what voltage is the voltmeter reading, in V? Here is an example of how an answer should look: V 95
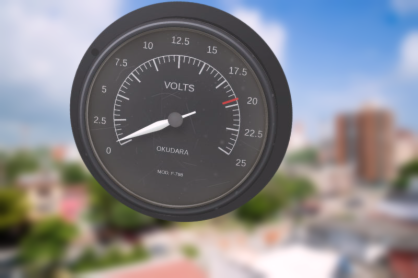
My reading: V 0.5
